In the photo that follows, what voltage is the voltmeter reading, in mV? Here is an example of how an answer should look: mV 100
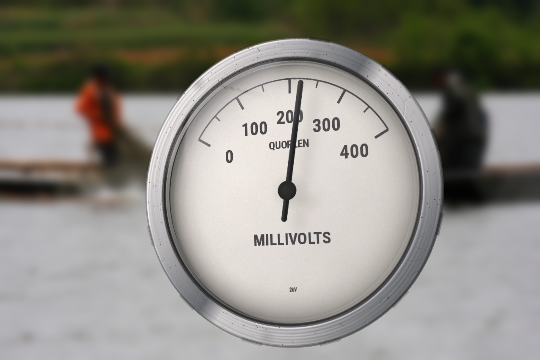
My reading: mV 225
